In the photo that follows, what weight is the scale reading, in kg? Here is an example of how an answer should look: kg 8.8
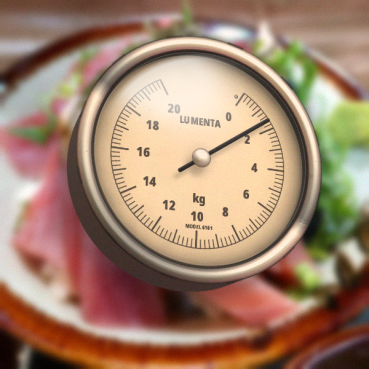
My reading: kg 1.6
